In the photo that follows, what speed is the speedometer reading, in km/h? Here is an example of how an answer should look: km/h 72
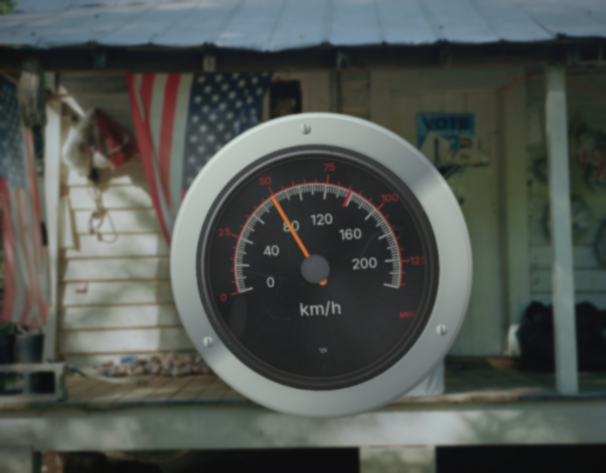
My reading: km/h 80
